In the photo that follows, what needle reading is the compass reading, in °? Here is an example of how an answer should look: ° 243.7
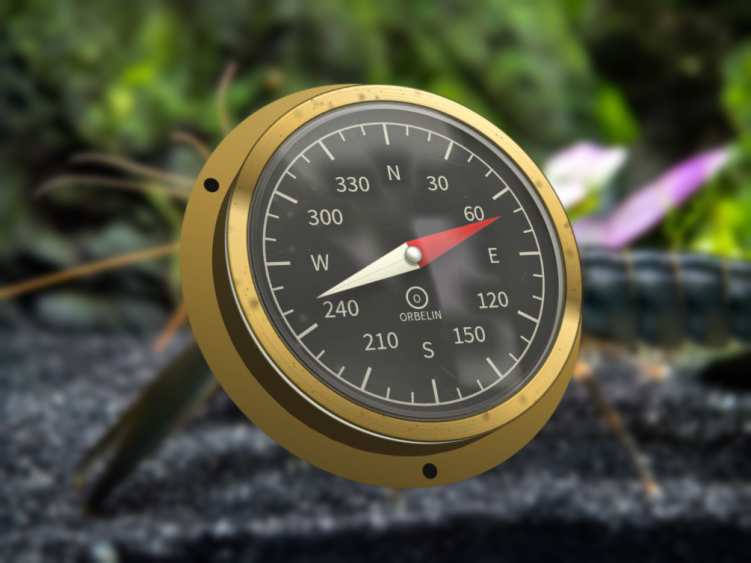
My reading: ° 70
